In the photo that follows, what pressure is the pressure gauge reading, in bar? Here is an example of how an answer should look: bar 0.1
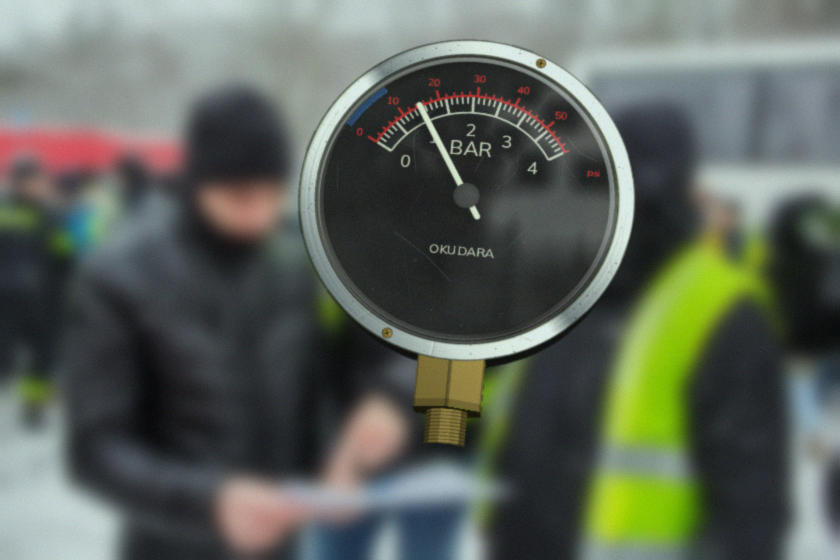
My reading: bar 1
